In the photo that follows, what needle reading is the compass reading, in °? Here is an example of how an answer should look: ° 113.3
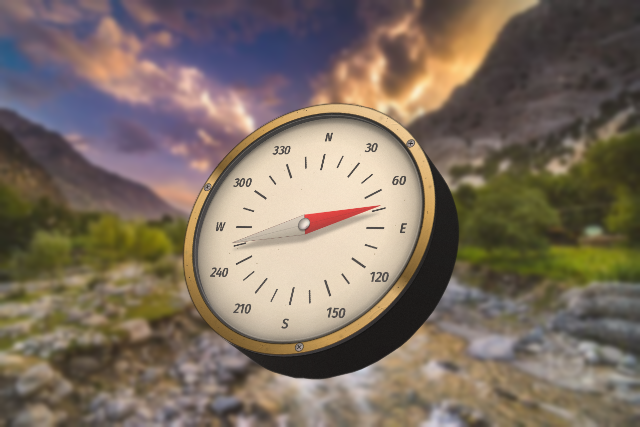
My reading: ° 75
